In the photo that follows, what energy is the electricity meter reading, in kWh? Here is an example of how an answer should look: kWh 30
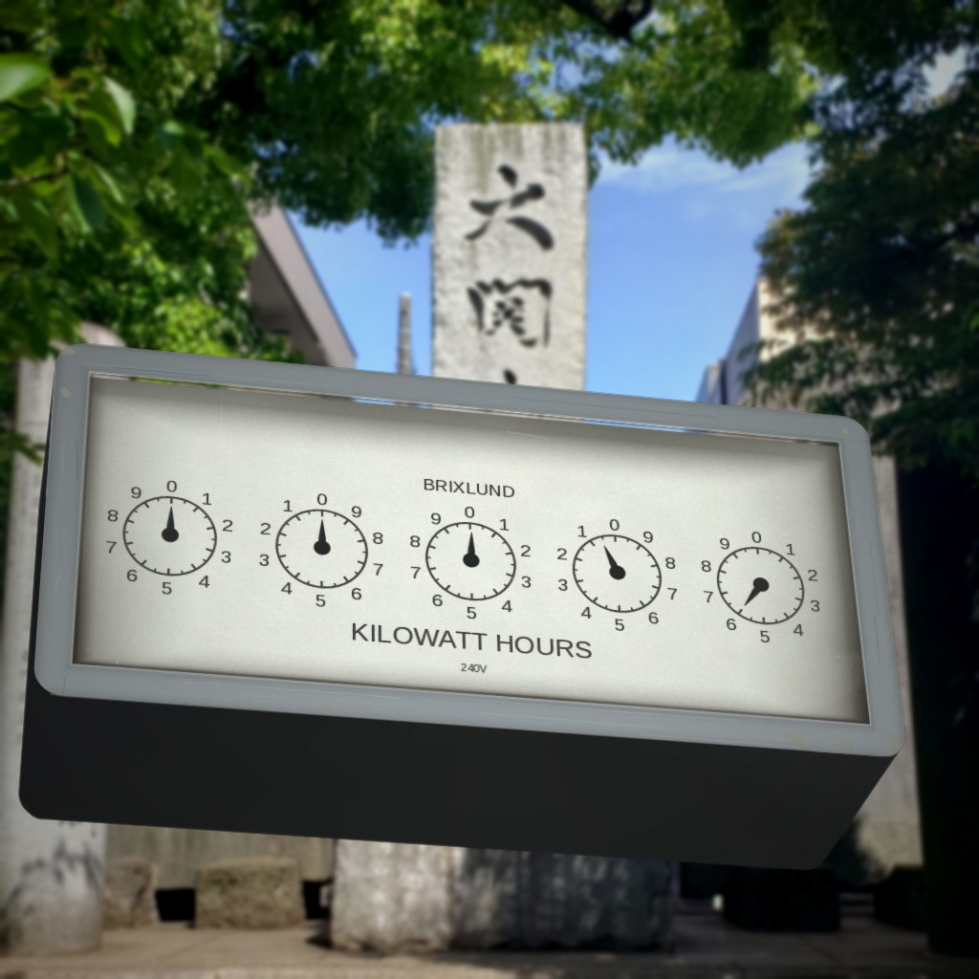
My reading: kWh 6
